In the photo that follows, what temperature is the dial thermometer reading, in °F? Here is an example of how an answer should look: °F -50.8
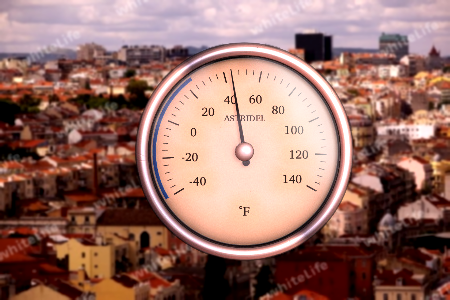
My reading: °F 44
